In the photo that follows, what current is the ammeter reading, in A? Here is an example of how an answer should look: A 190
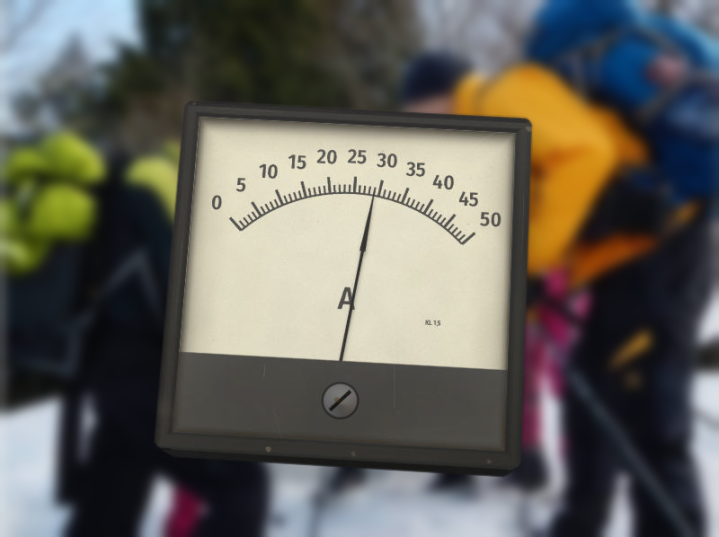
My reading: A 29
